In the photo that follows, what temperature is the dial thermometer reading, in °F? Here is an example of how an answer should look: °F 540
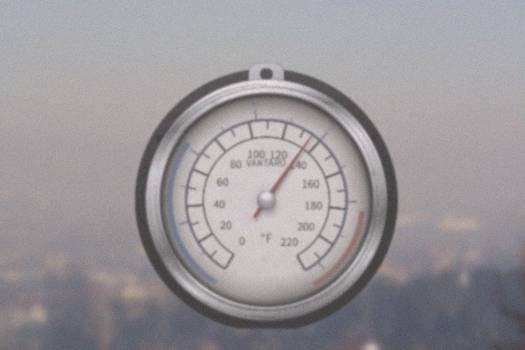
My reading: °F 135
